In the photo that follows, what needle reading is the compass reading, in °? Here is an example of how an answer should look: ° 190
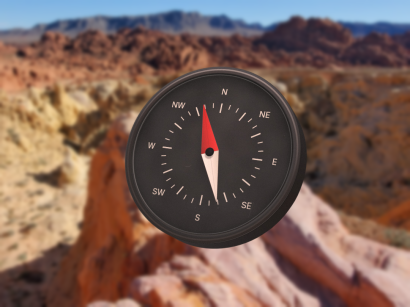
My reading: ° 340
